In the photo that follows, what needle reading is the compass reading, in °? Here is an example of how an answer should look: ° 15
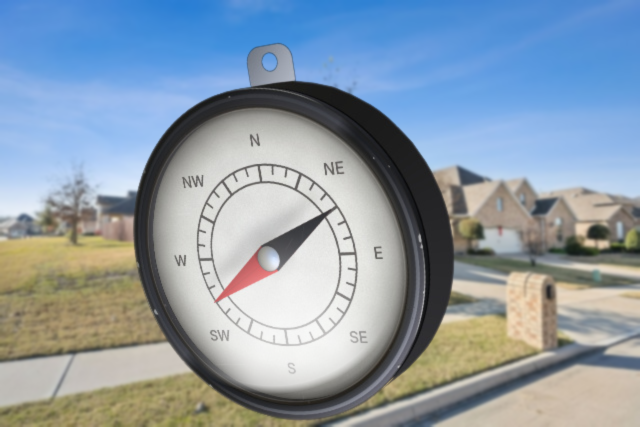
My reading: ° 240
